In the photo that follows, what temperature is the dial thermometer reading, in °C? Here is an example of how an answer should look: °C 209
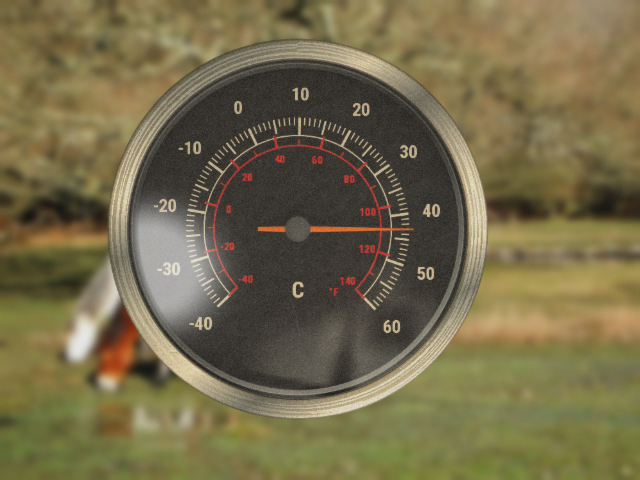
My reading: °C 43
